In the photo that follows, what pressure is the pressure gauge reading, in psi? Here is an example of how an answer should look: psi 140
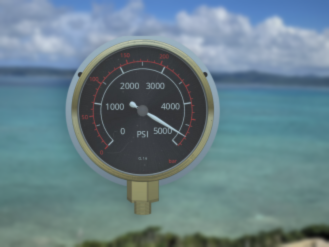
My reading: psi 4750
